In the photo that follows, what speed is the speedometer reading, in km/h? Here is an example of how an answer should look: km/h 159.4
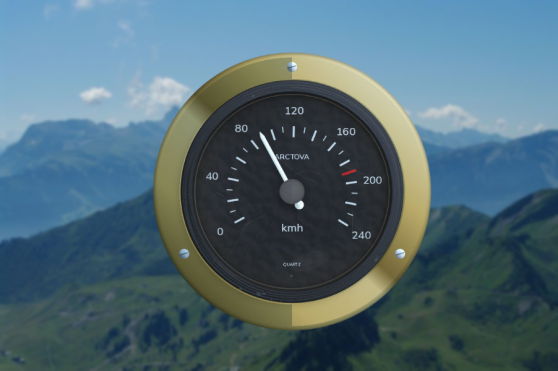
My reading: km/h 90
